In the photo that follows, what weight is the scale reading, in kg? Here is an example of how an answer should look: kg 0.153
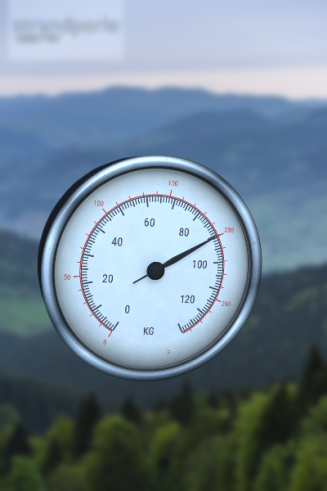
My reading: kg 90
